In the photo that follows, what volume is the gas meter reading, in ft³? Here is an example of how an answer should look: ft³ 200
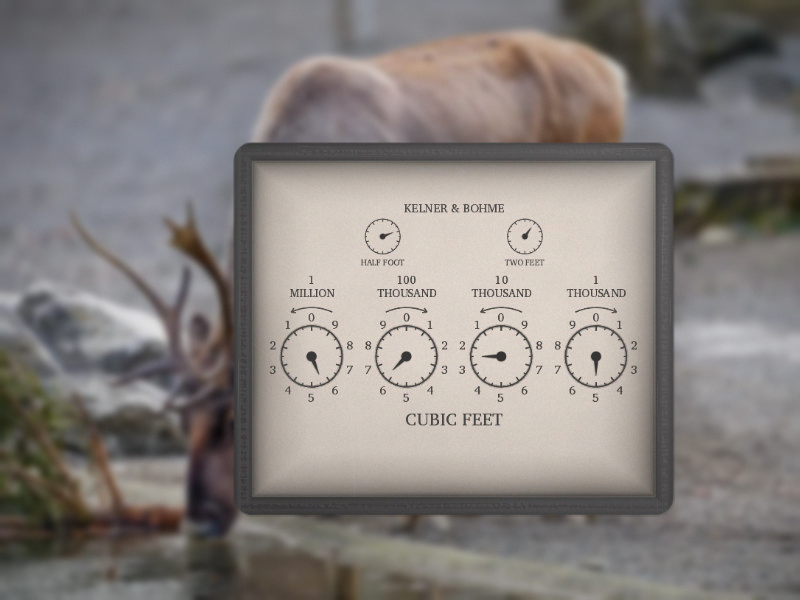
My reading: ft³ 562500
